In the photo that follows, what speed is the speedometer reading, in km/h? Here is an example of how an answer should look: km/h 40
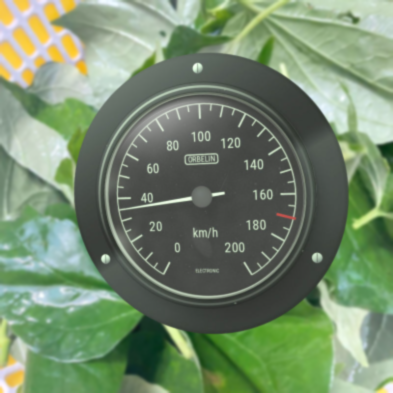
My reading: km/h 35
